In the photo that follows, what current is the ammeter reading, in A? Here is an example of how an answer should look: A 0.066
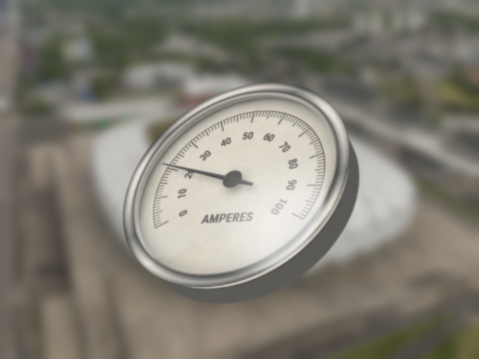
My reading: A 20
